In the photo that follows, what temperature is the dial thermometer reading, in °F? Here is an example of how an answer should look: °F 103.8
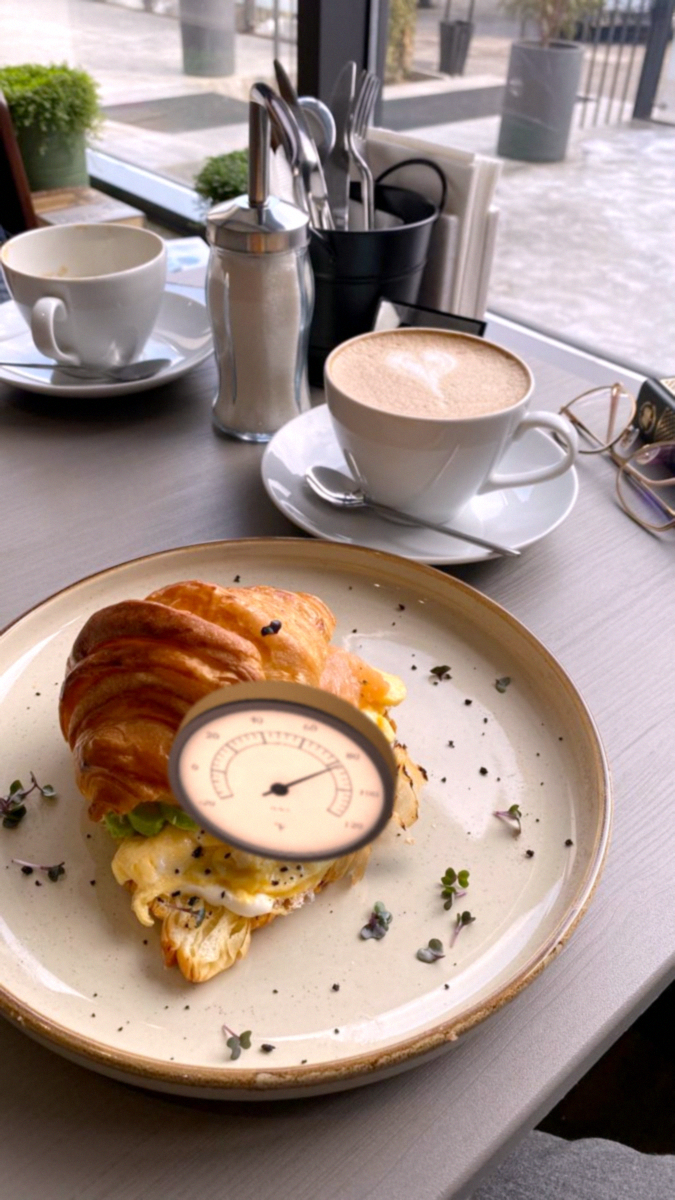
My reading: °F 80
